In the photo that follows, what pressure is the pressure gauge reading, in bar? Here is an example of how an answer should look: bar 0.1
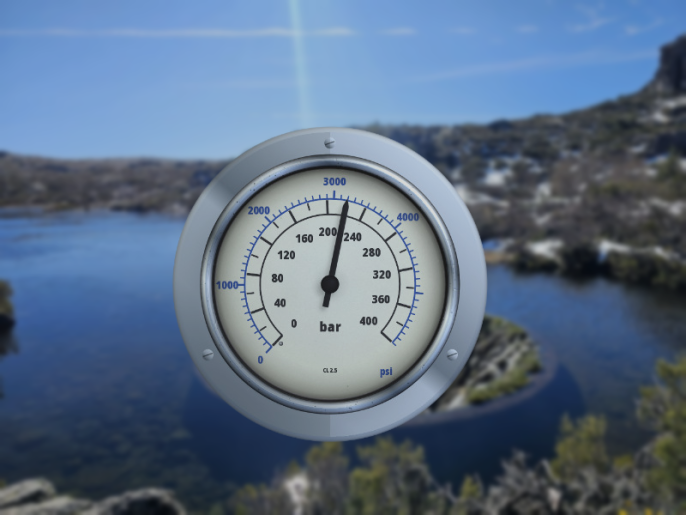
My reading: bar 220
